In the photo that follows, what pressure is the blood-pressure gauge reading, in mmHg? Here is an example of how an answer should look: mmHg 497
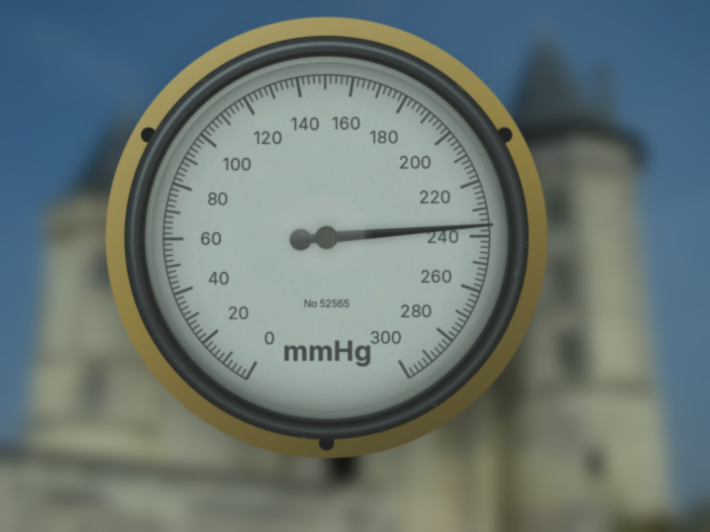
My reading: mmHg 236
